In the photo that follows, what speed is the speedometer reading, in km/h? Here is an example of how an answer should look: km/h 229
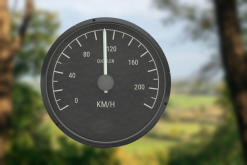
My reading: km/h 110
